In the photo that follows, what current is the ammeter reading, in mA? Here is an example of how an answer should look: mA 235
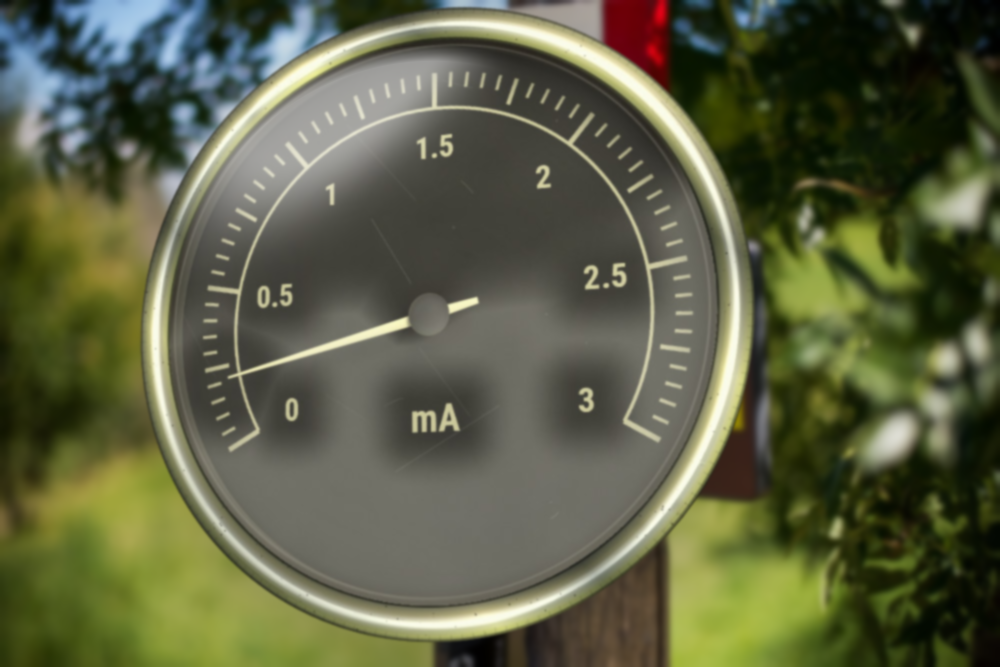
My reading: mA 0.2
